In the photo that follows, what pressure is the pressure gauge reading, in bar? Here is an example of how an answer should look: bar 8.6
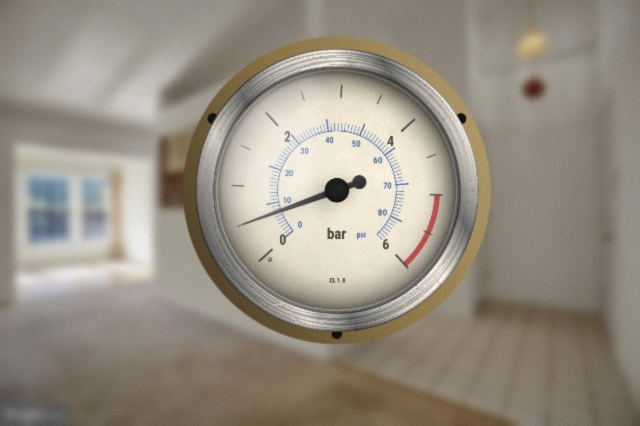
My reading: bar 0.5
